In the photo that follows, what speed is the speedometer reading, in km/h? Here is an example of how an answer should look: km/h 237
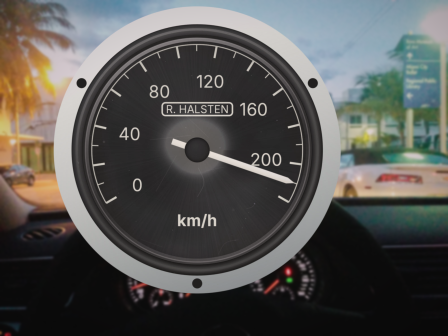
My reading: km/h 210
